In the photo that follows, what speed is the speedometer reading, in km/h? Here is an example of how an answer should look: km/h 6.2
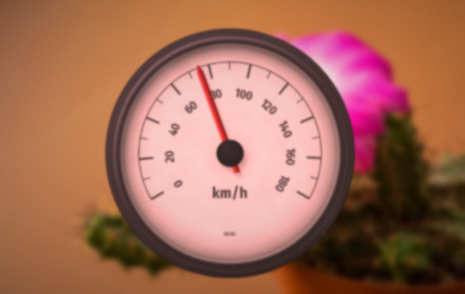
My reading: km/h 75
